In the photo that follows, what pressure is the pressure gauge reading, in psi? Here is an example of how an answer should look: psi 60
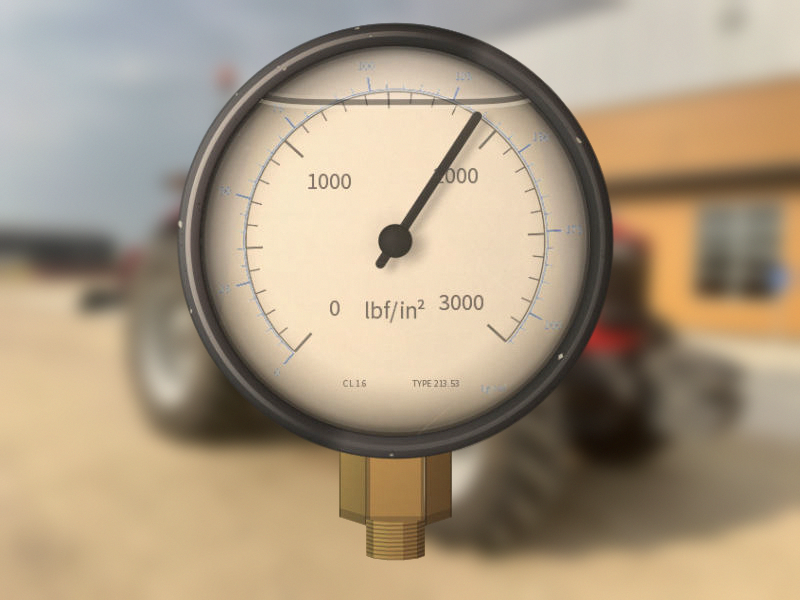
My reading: psi 1900
